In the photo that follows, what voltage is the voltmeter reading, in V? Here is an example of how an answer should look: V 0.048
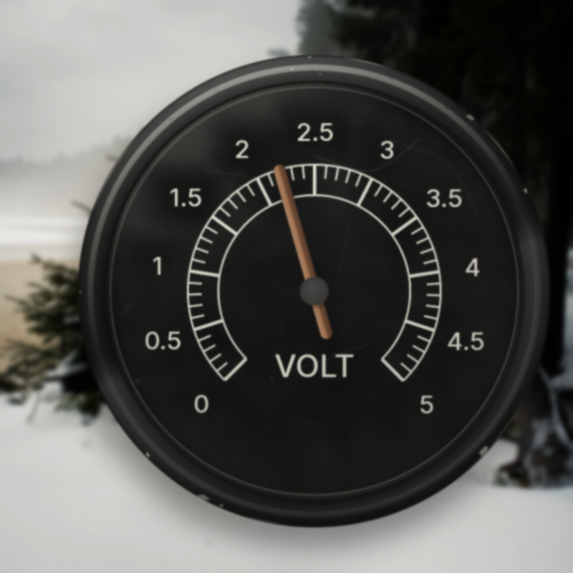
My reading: V 2.2
